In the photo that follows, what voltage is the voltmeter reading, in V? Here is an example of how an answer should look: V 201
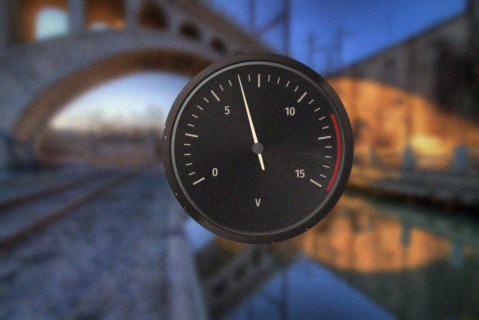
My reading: V 6.5
